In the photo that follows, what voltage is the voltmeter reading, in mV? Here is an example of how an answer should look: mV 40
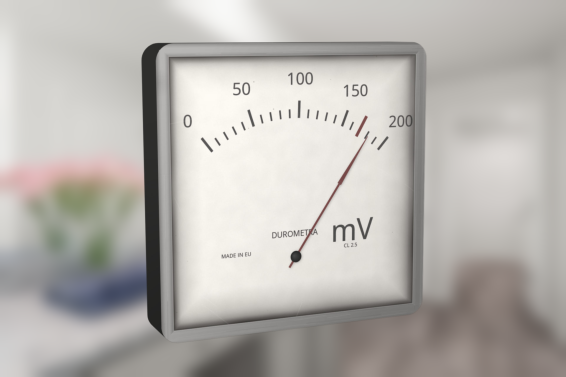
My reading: mV 180
